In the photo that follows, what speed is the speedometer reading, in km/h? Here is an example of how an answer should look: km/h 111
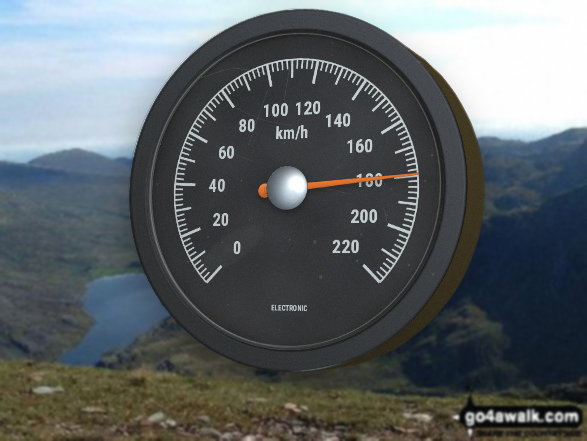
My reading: km/h 180
